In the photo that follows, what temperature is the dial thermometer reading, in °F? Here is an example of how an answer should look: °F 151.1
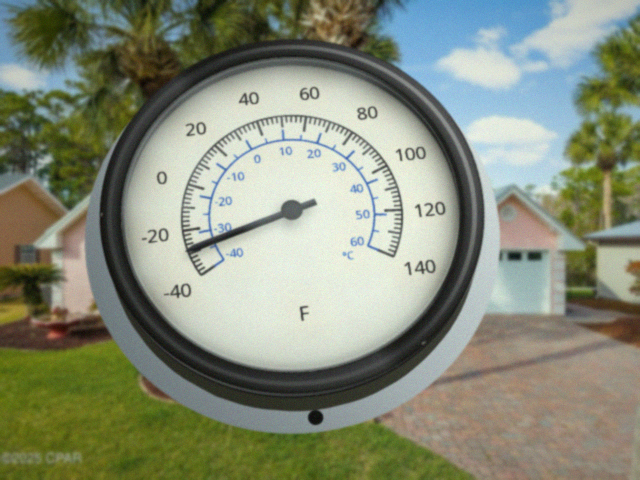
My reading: °F -30
